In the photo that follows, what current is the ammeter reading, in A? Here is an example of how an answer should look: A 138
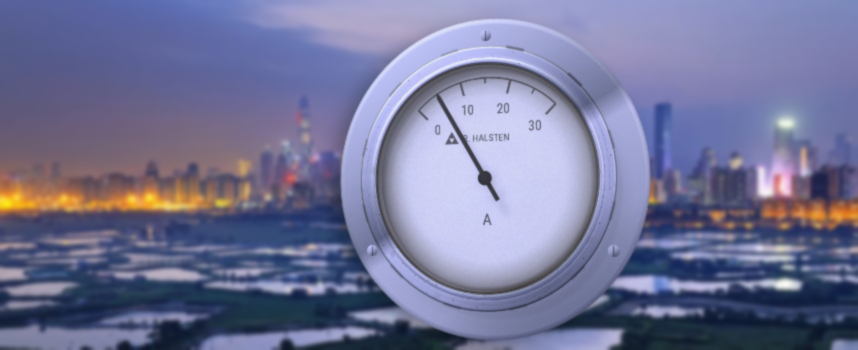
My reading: A 5
